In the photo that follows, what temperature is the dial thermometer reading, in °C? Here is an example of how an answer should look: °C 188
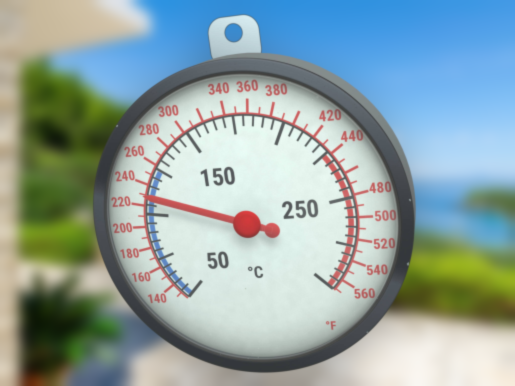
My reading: °C 110
